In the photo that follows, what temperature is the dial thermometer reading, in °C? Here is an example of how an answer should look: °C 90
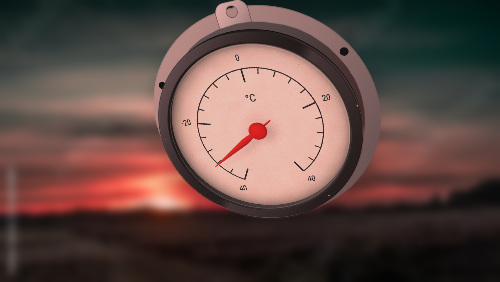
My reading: °C -32
